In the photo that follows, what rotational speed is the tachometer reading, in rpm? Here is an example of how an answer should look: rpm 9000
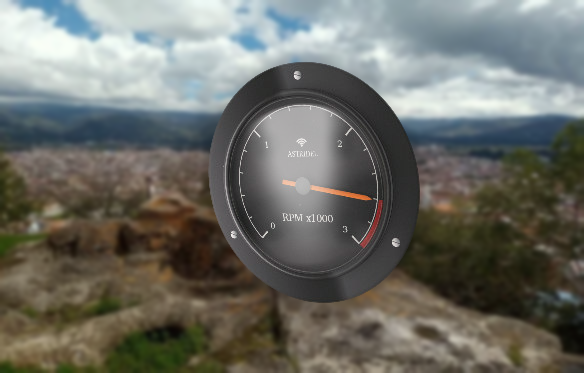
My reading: rpm 2600
